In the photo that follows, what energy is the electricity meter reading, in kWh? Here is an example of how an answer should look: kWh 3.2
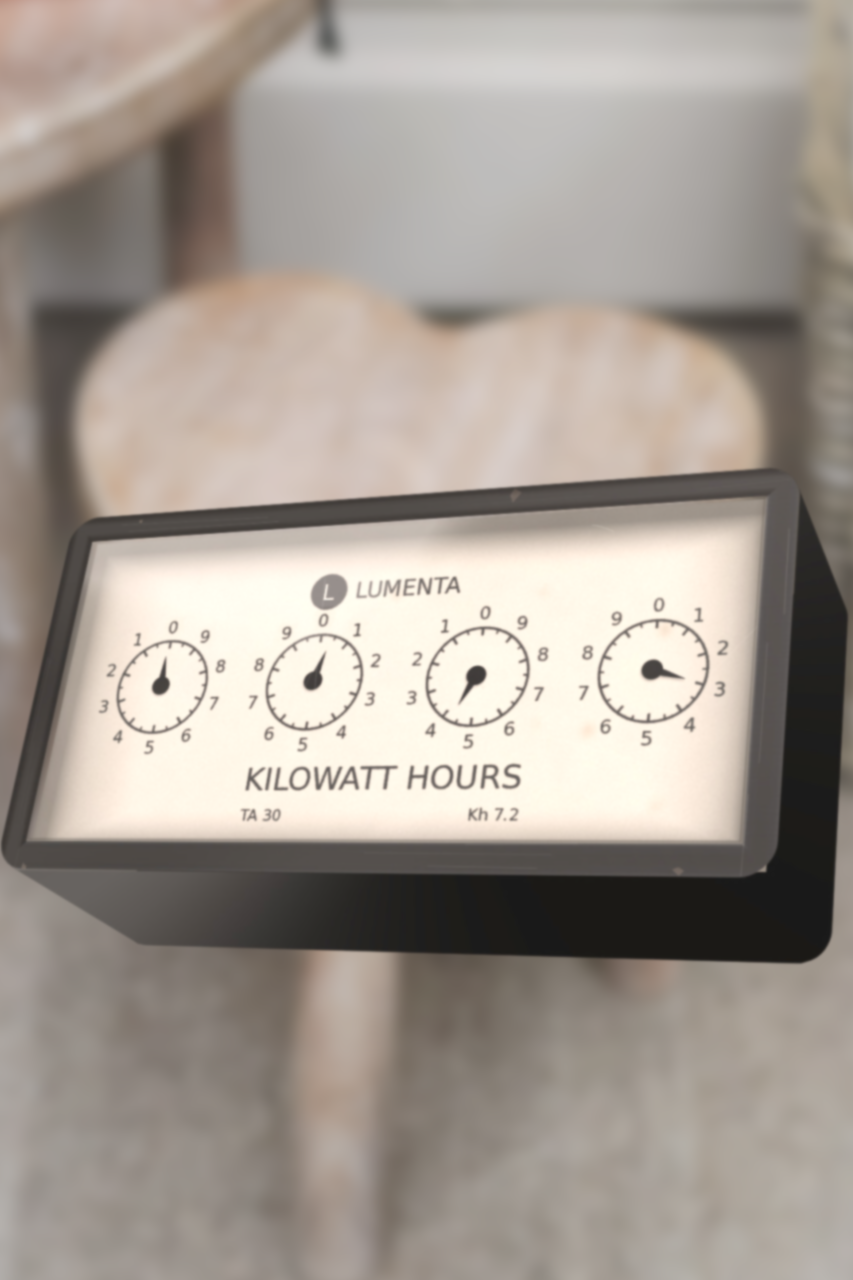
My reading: kWh 43
